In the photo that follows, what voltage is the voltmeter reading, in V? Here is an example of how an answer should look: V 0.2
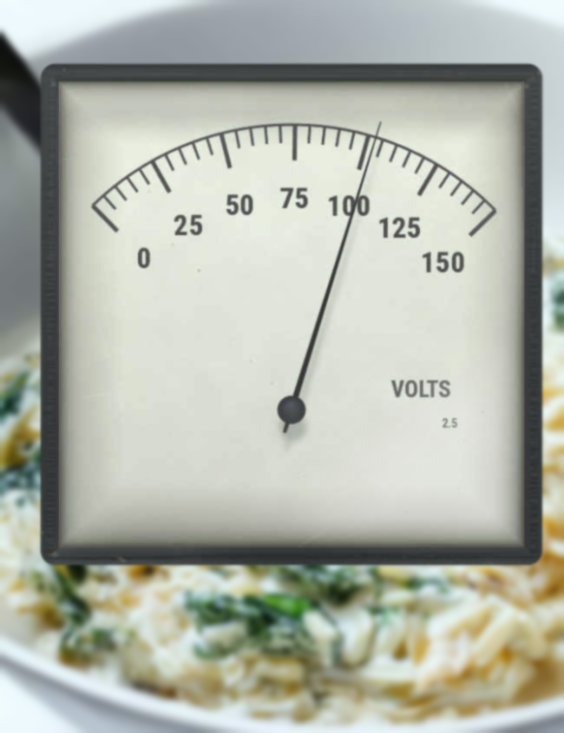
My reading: V 102.5
